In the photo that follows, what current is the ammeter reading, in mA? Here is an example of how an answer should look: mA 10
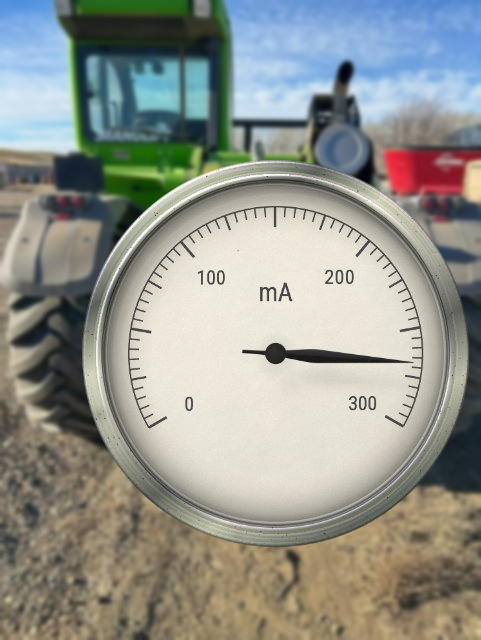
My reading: mA 267.5
